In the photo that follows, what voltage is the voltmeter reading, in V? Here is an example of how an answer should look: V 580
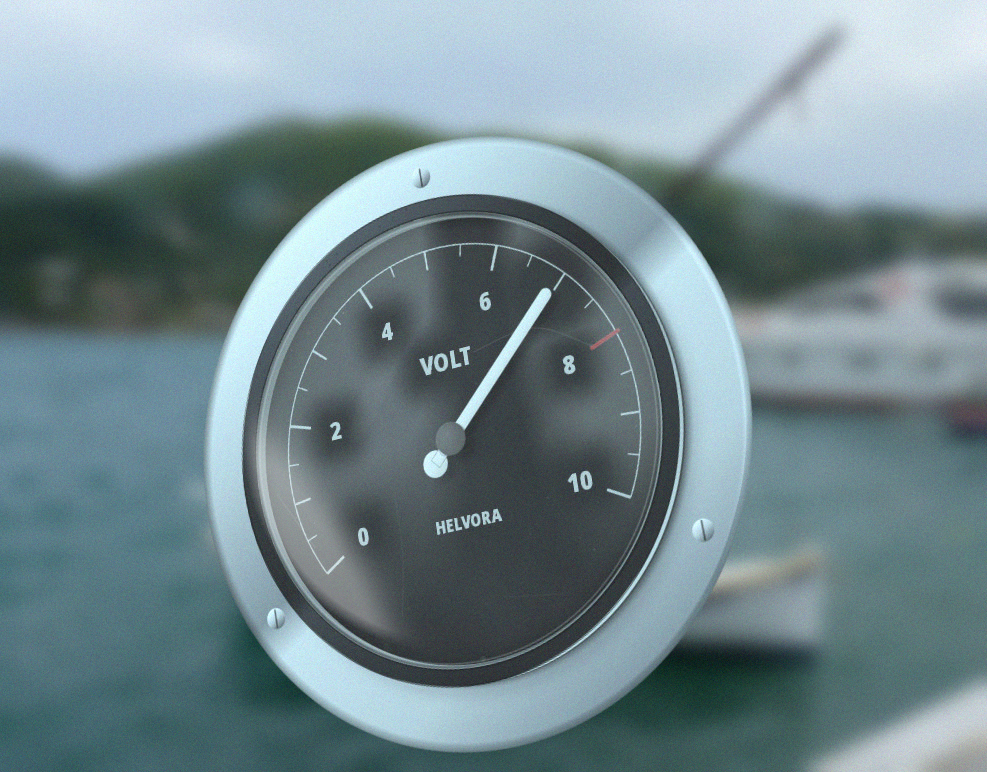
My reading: V 7
